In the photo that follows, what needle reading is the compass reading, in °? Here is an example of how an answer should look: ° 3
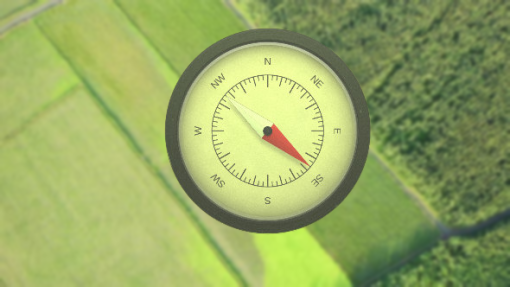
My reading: ° 130
